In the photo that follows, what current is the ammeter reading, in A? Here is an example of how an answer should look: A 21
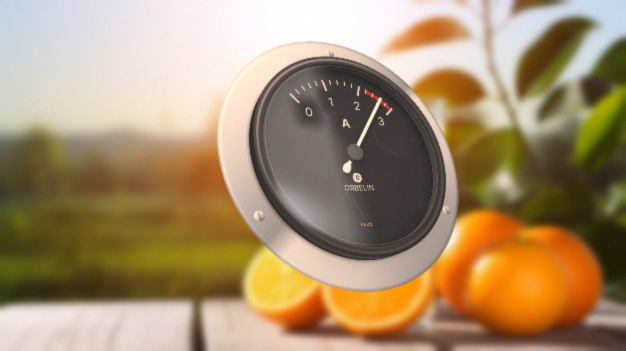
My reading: A 2.6
